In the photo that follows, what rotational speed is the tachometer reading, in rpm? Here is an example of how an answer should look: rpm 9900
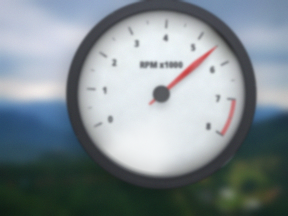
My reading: rpm 5500
